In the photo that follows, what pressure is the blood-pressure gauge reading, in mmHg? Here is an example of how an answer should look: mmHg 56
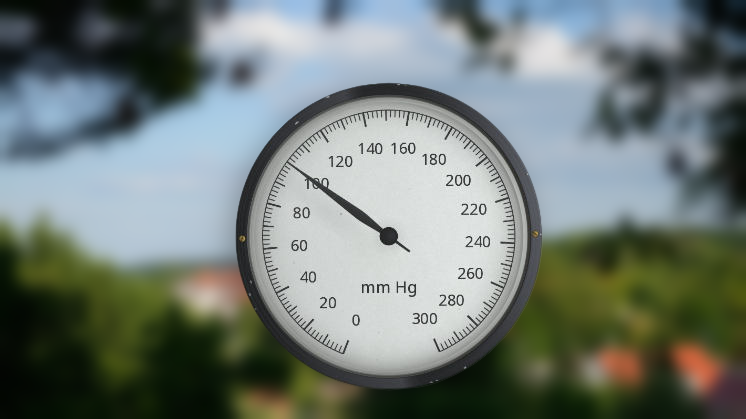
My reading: mmHg 100
